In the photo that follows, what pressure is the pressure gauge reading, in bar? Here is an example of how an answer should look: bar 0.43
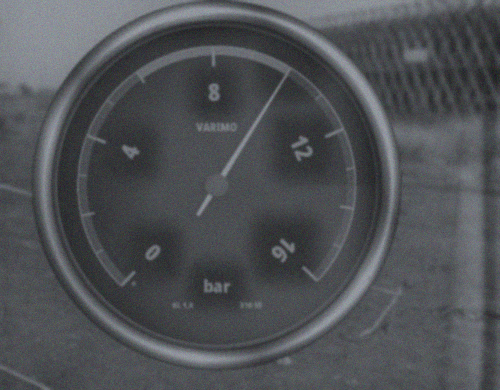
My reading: bar 10
